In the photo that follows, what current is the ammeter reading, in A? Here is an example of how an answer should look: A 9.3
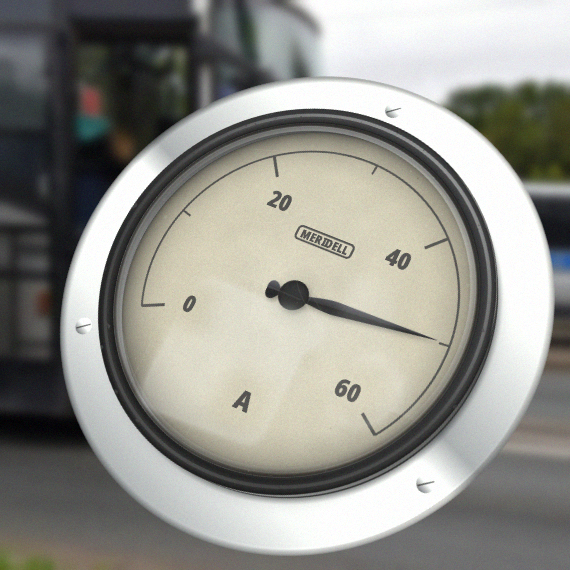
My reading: A 50
